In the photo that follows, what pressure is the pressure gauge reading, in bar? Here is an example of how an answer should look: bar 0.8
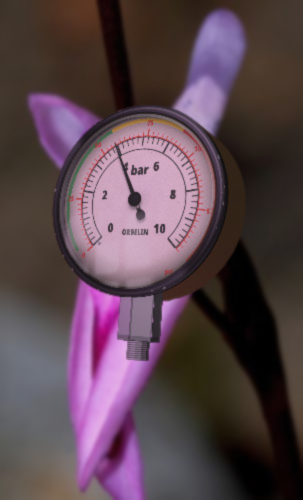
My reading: bar 4
